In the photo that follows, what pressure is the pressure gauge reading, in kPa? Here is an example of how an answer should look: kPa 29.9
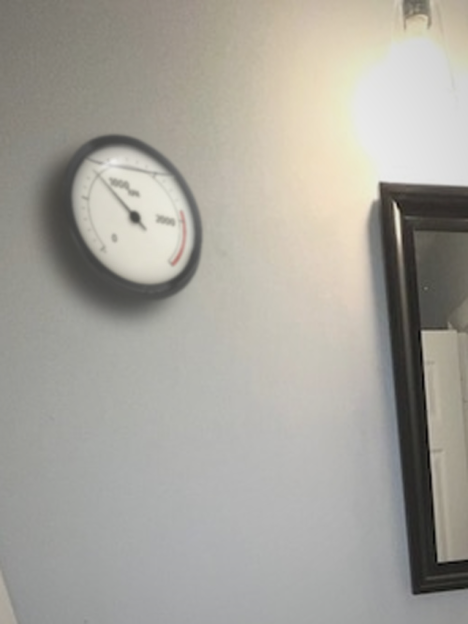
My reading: kPa 800
